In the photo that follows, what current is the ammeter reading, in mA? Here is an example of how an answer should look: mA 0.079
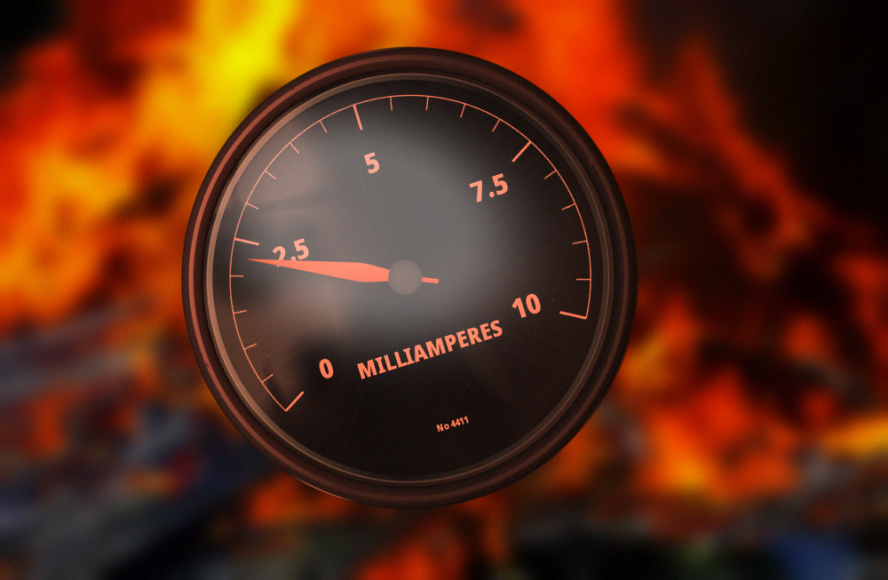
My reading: mA 2.25
